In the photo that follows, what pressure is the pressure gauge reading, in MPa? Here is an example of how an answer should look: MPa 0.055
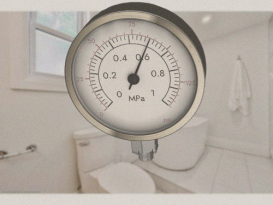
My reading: MPa 0.6
